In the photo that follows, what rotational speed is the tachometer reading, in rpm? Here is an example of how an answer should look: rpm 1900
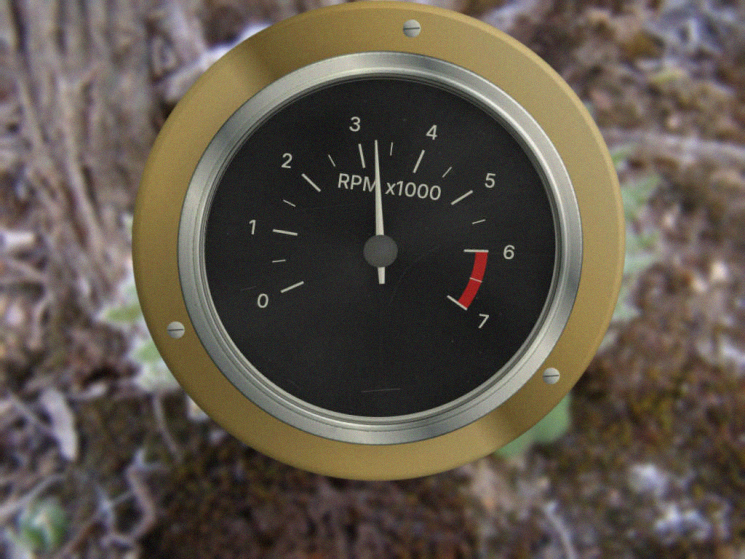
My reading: rpm 3250
